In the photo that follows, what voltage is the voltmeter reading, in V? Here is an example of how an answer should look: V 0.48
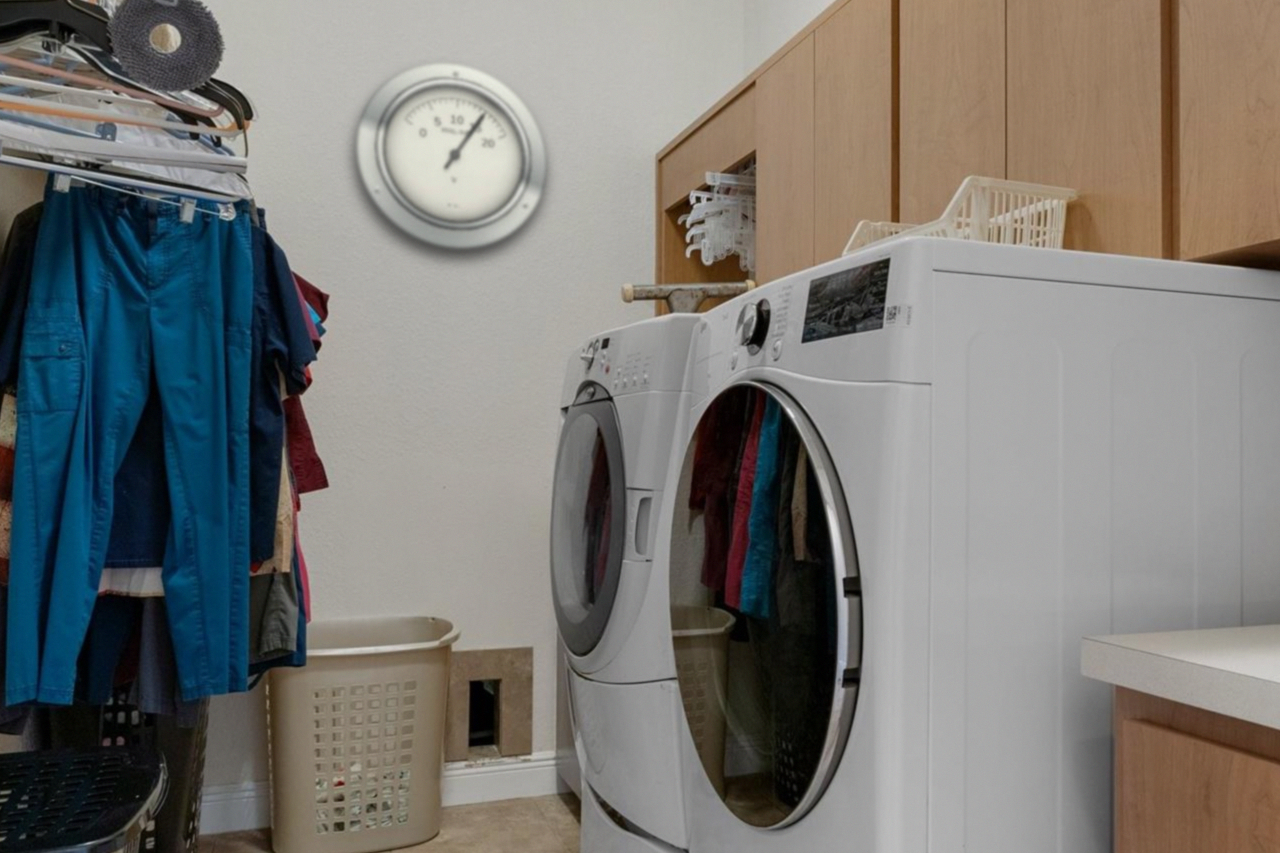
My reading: V 15
